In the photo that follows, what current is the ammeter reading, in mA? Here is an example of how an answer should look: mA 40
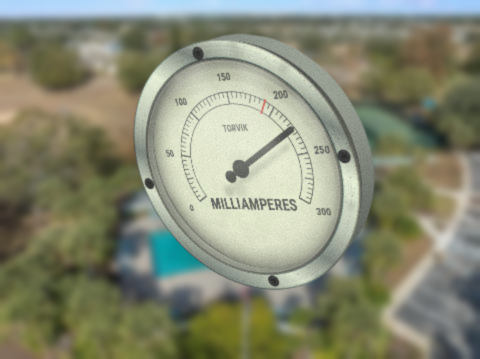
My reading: mA 225
